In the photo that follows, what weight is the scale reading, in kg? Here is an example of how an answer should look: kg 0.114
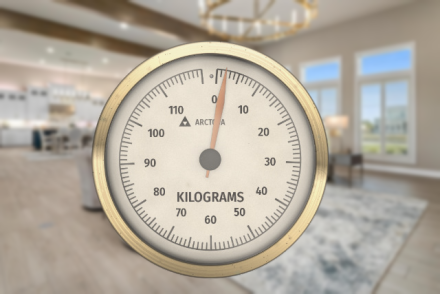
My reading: kg 2
